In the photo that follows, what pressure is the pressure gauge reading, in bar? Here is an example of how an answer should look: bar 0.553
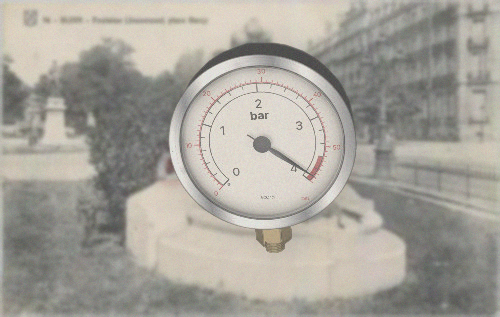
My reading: bar 3.9
